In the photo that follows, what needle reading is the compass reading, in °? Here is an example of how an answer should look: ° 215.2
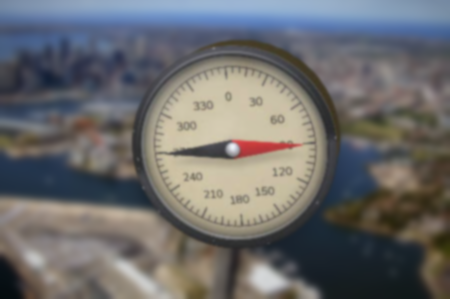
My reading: ° 90
